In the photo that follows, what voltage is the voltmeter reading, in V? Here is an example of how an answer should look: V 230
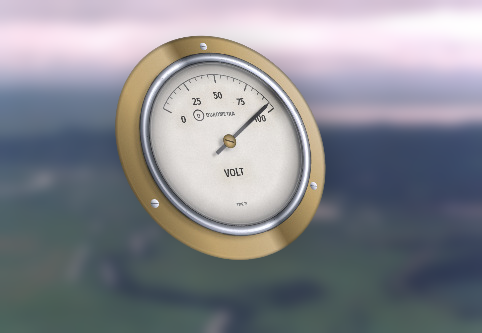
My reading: V 95
